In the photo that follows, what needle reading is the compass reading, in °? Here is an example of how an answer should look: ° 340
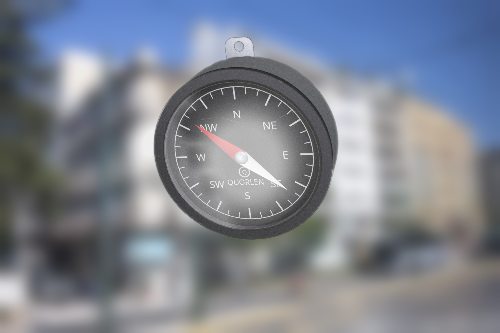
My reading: ° 310
